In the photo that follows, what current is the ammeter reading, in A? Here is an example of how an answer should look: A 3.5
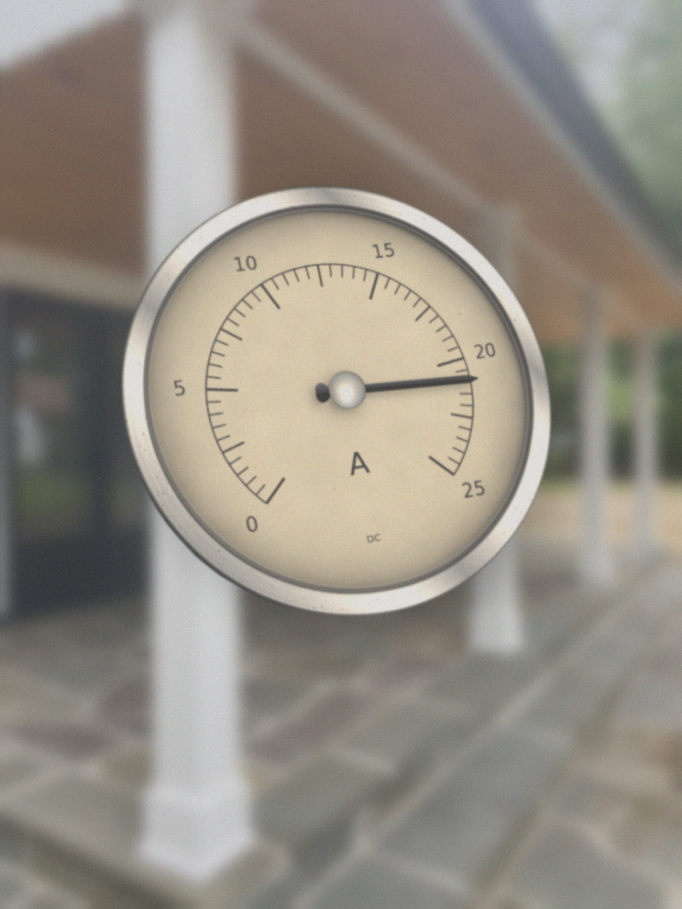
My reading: A 21
